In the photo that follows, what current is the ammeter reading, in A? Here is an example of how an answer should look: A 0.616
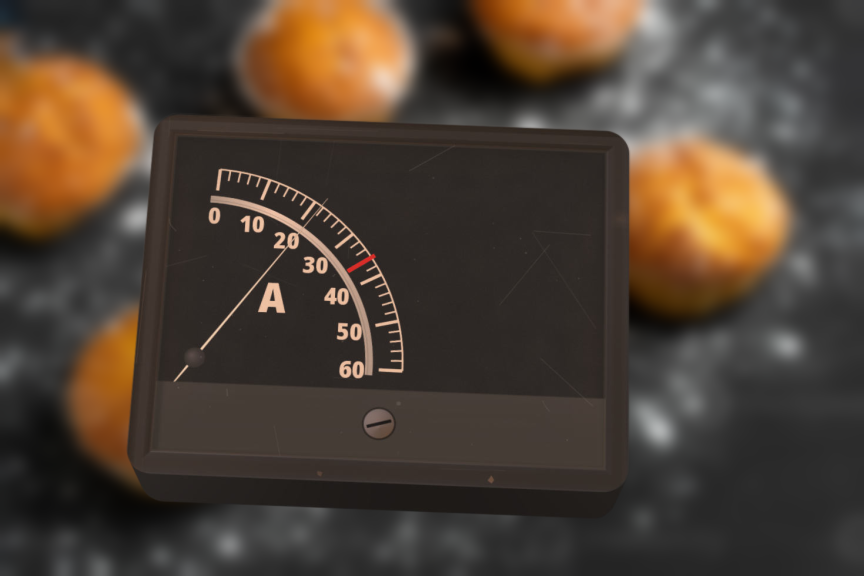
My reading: A 22
